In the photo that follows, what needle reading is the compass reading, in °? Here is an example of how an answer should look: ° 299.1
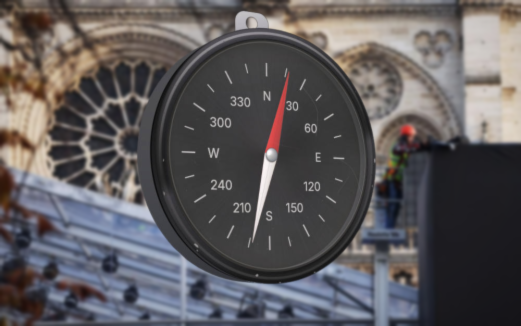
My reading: ° 15
